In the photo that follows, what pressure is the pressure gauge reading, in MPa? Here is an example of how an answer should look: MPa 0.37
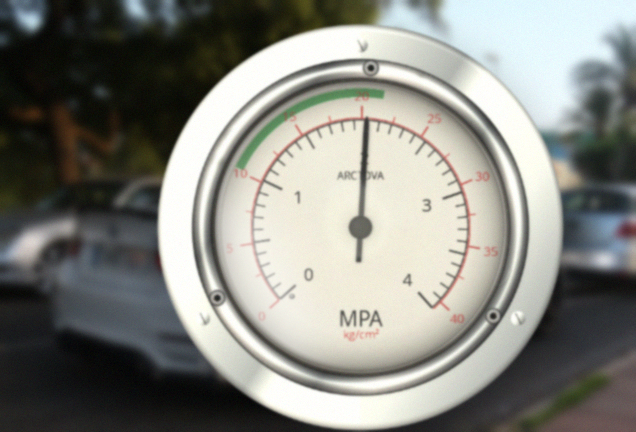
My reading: MPa 2
